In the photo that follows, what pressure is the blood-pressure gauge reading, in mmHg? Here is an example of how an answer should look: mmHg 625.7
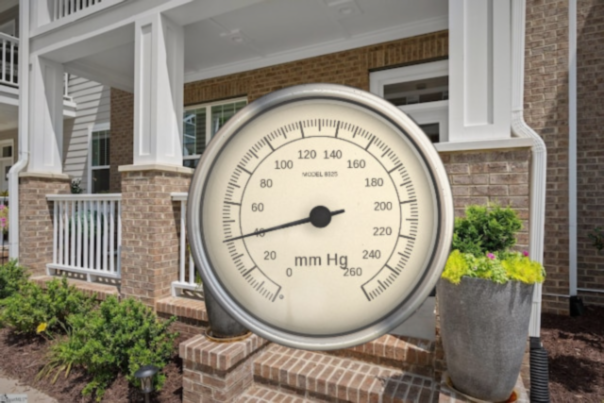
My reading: mmHg 40
